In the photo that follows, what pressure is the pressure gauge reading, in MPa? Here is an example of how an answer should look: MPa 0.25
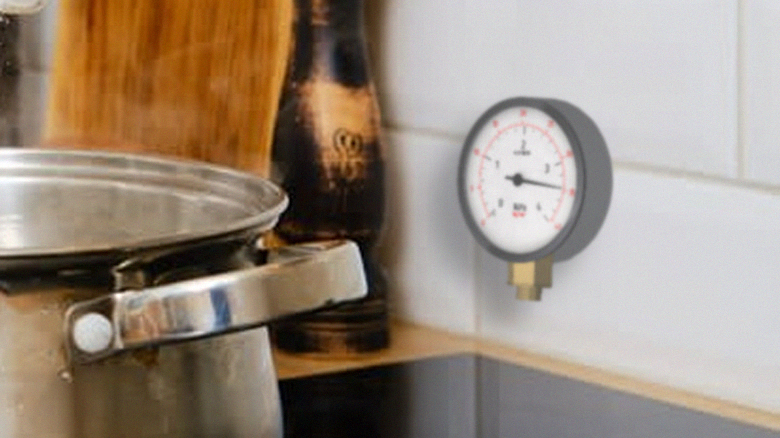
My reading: MPa 3.4
